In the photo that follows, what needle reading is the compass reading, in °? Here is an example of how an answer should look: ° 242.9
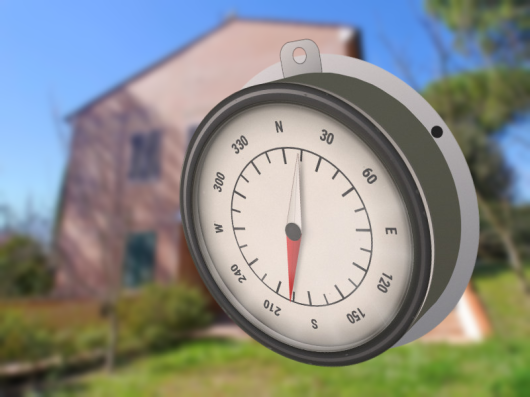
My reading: ° 195
